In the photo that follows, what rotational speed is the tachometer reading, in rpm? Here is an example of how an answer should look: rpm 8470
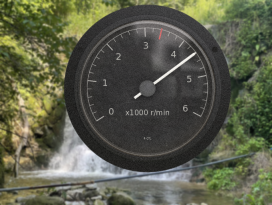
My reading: rpm 4400
